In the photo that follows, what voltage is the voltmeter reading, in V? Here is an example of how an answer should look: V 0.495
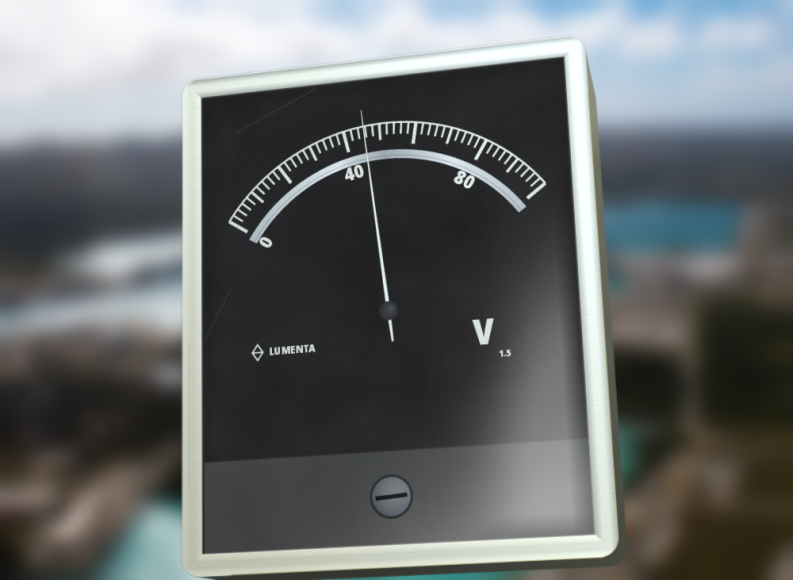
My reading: V 46
